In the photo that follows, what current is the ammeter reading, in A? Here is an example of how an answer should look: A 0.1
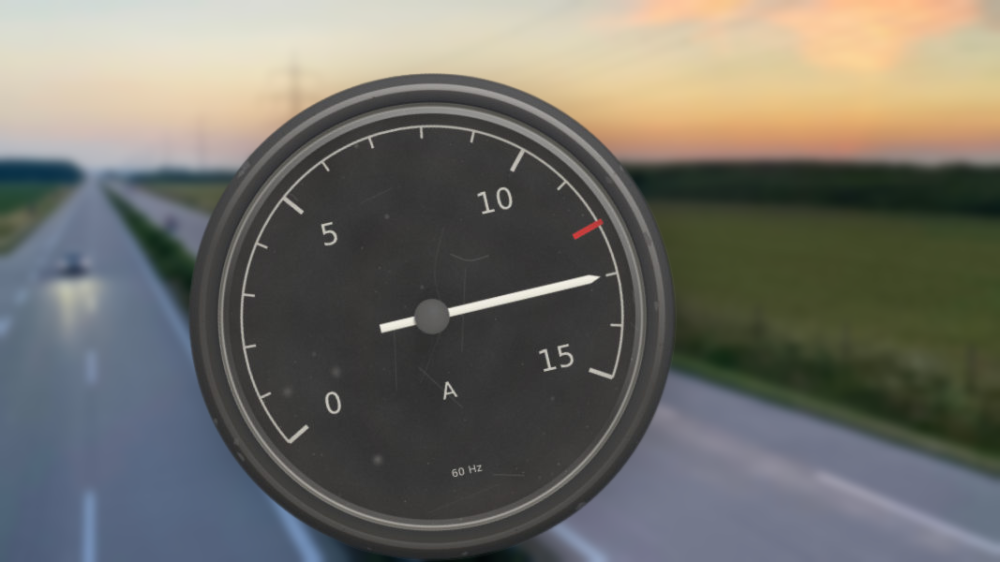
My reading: A 13
